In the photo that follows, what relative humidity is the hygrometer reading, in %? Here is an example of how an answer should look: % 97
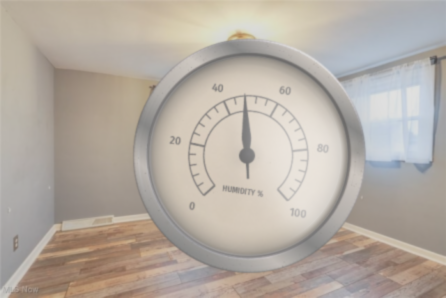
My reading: % 48
